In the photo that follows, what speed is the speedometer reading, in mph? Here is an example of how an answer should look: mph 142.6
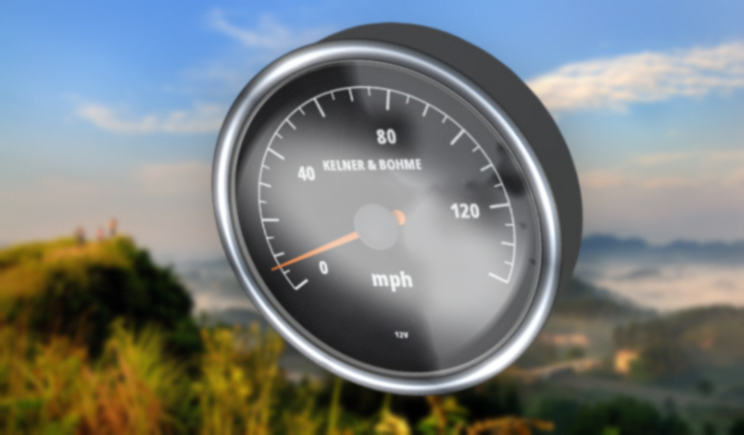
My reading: mph 7.5
